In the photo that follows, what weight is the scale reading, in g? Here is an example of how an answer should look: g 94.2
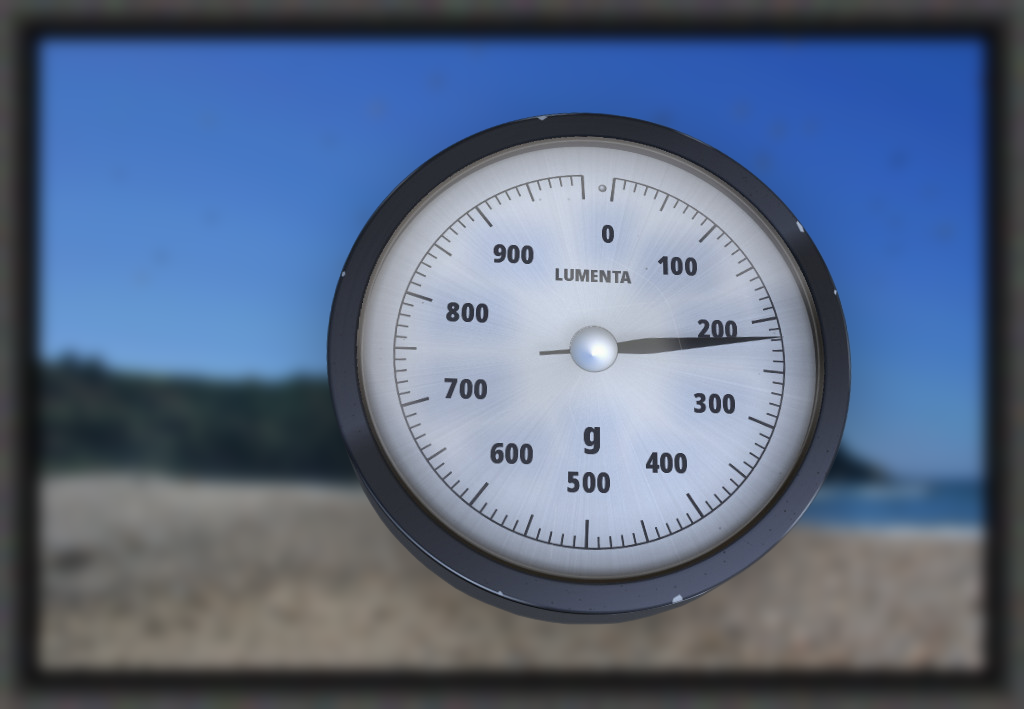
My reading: g 220
